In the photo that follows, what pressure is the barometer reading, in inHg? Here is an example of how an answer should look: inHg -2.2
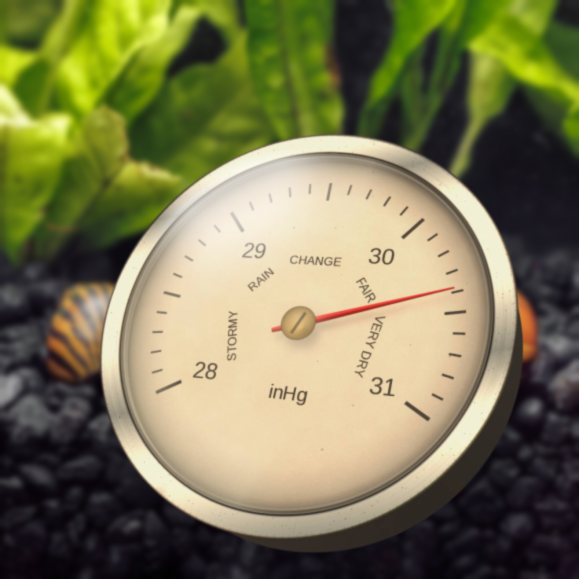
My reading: inHg 30.4
